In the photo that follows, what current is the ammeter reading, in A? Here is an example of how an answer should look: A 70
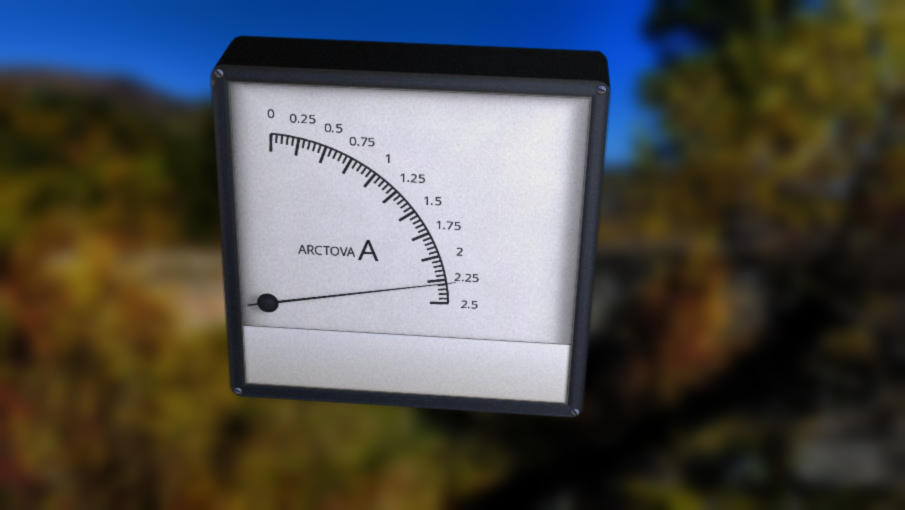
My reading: A 2.25
